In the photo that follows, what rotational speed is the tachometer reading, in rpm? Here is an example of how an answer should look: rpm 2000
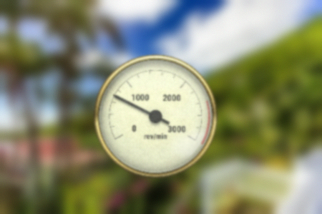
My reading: rpm 700
